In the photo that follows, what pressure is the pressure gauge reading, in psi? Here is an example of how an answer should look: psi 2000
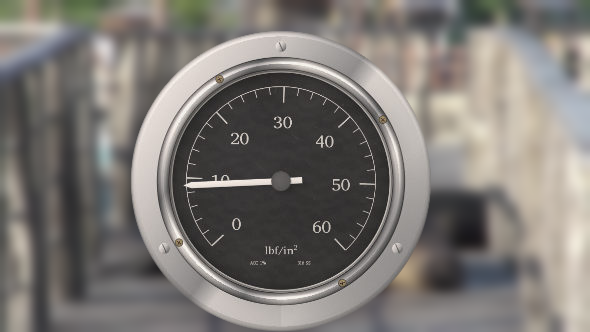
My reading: psi 9
